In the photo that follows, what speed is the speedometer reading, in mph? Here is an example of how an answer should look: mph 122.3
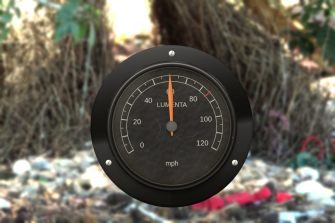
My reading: mph 60
